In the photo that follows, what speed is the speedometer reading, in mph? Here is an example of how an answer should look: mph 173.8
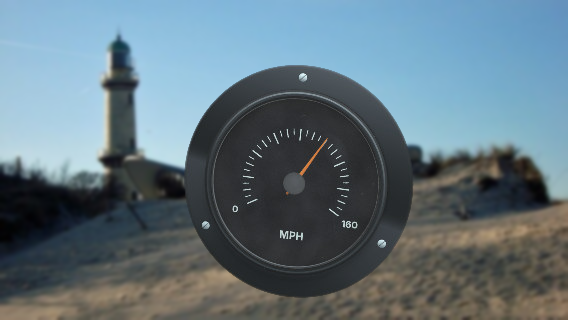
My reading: mph 100
